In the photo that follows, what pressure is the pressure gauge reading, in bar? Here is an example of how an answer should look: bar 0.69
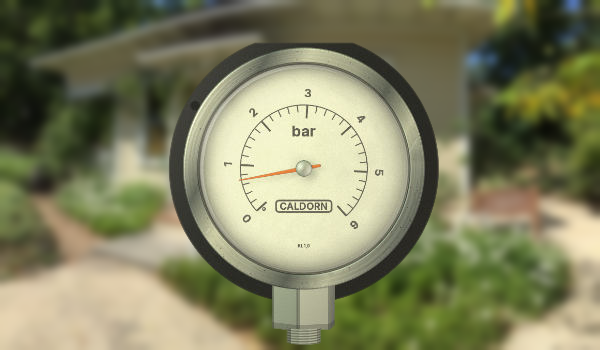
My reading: bar 0.7
